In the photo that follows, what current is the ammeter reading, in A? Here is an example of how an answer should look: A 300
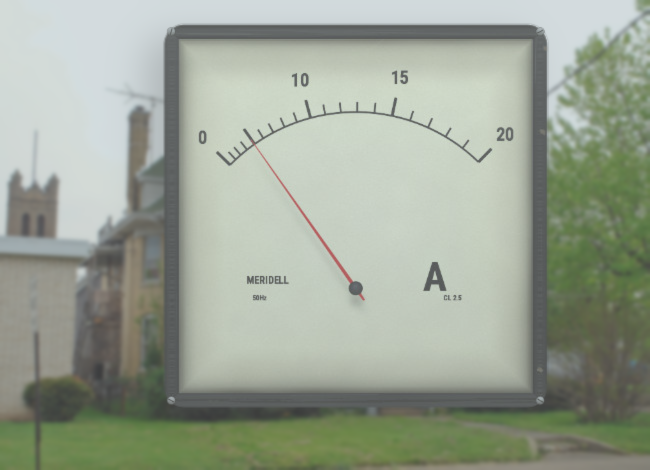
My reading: A 5
